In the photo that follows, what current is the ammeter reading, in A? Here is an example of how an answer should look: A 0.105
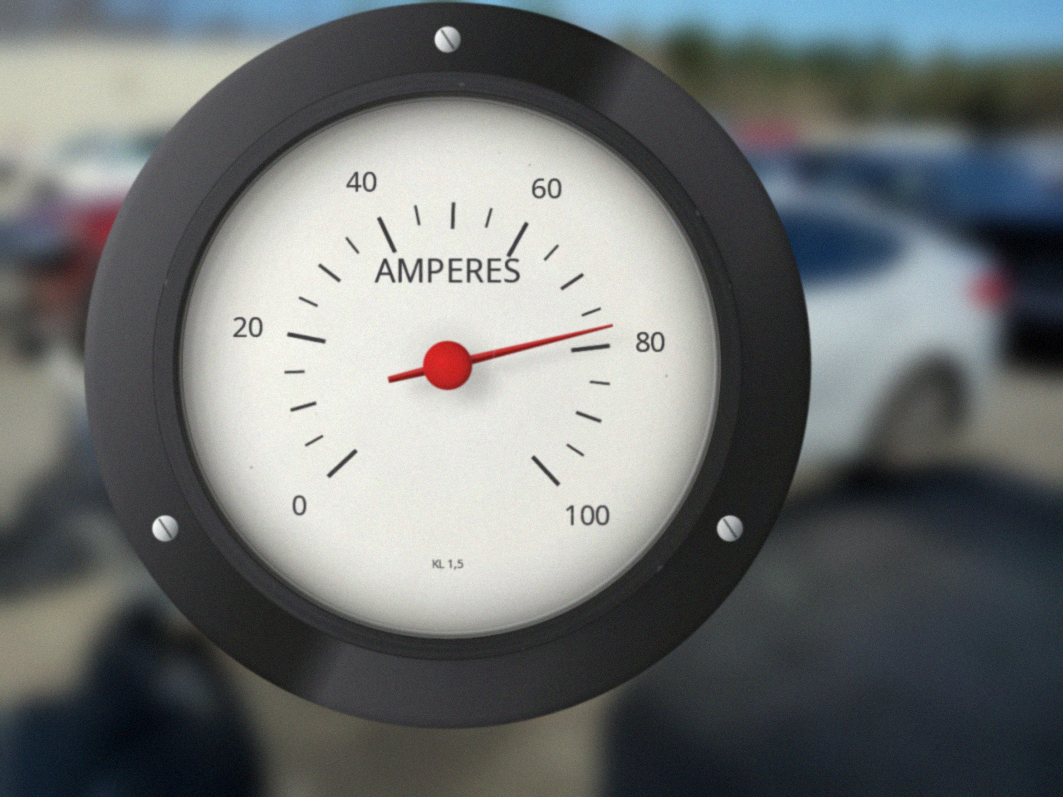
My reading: A 77.5
